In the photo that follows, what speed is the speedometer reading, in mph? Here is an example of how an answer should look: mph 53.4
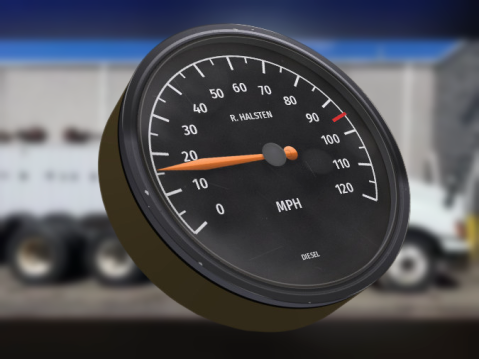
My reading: mph 15
